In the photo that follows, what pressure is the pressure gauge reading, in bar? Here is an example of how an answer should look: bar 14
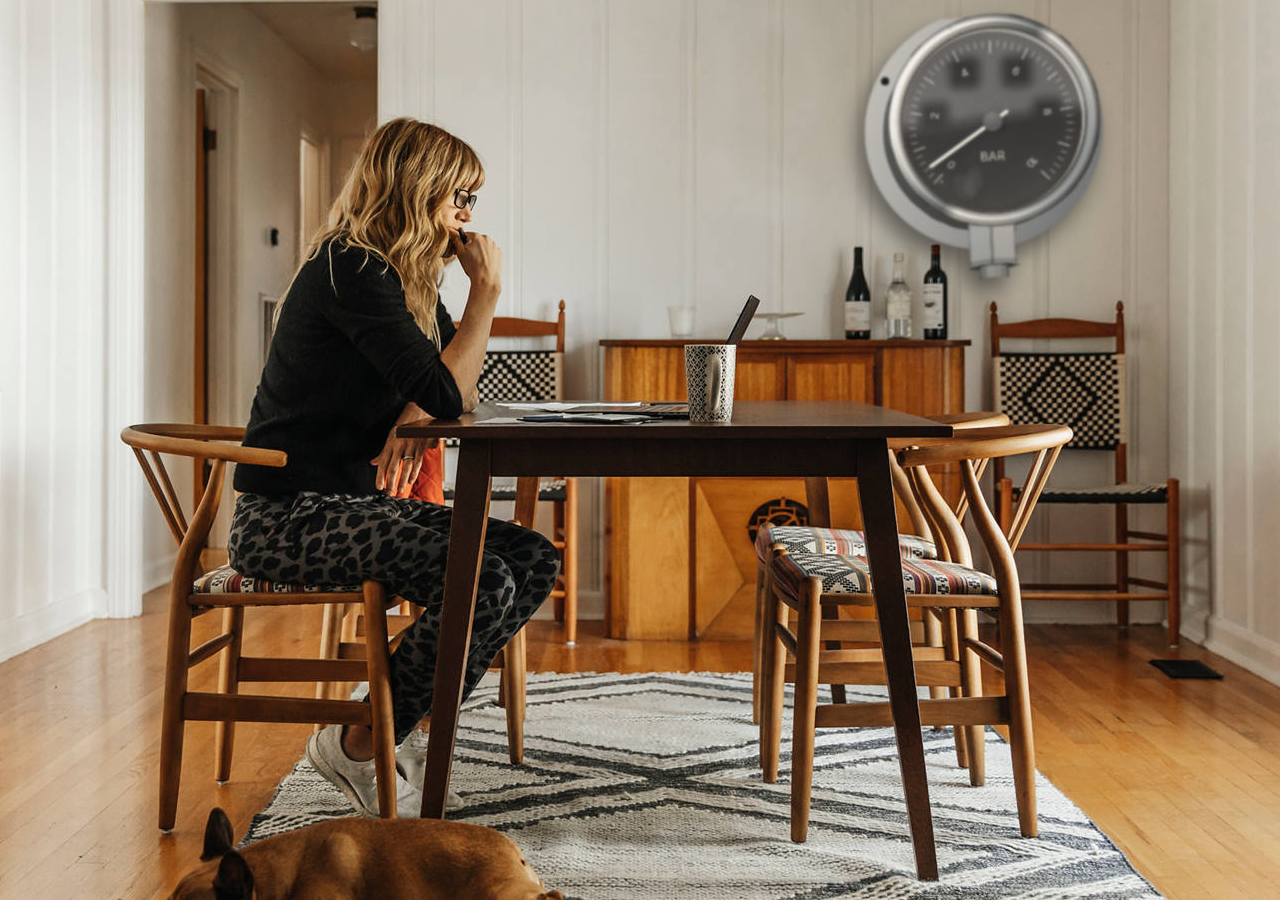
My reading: bar 0.4
